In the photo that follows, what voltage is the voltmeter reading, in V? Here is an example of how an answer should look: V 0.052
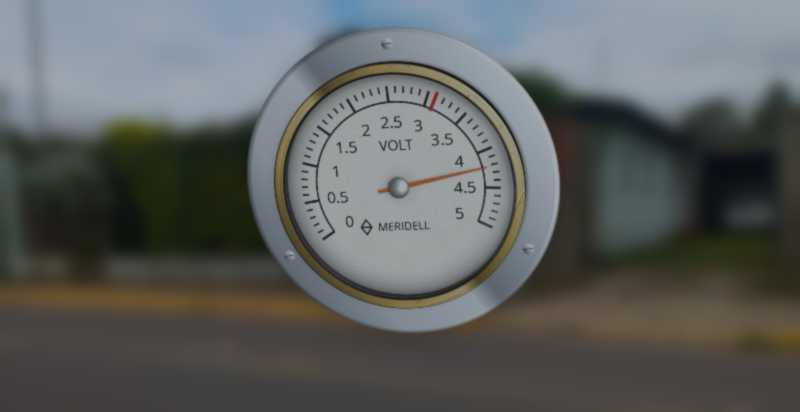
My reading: V 4.2
